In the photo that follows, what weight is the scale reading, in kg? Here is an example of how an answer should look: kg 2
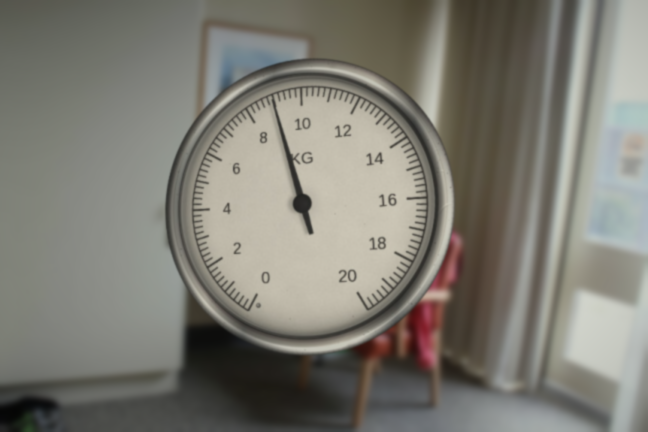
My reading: kg 9
